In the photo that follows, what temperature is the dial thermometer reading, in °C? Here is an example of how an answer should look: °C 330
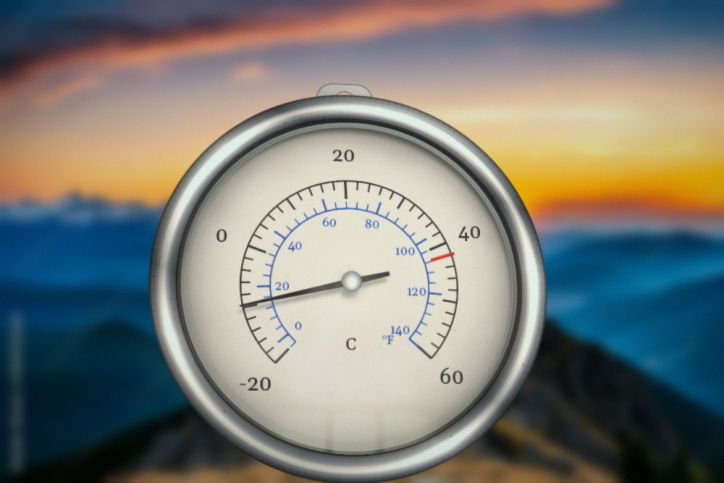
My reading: °C -10
